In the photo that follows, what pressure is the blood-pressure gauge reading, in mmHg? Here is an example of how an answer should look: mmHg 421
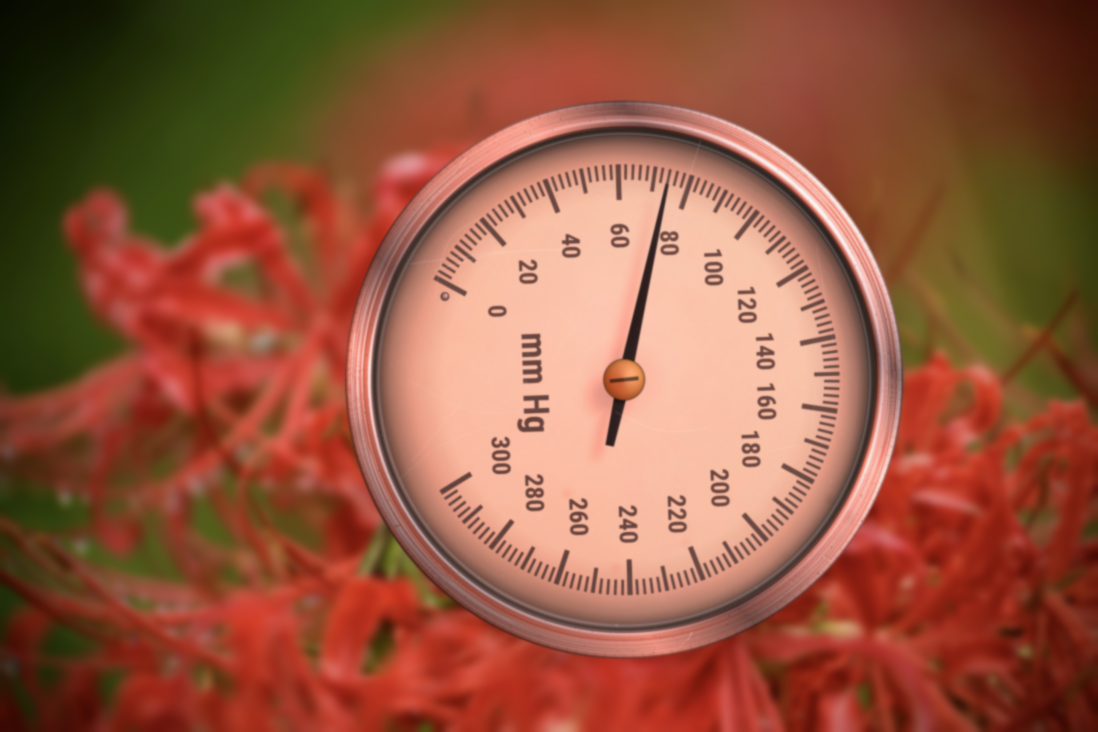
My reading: mmHg 74
